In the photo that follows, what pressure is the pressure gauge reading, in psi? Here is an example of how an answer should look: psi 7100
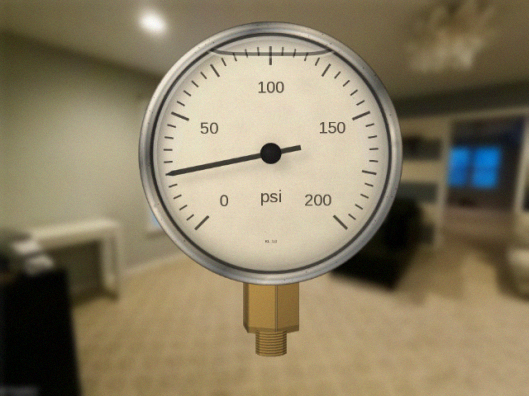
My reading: psi 25
